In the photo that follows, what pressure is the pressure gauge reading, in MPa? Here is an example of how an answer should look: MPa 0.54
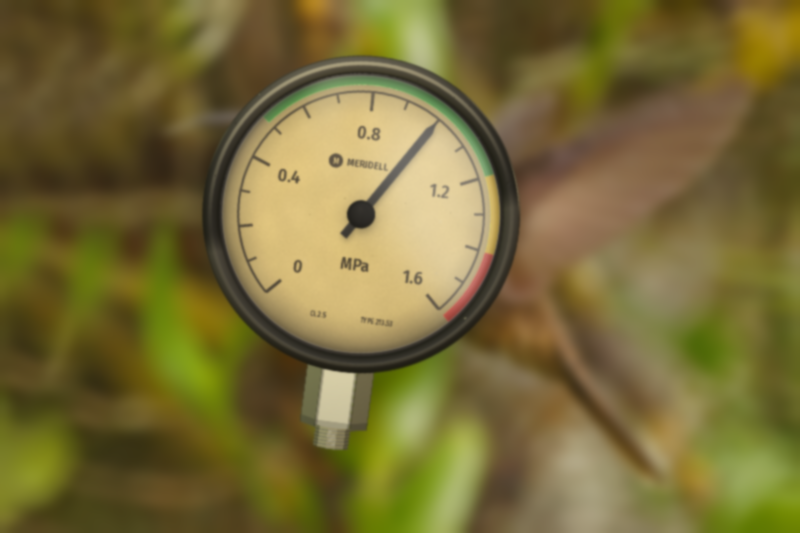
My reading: MPa 1
